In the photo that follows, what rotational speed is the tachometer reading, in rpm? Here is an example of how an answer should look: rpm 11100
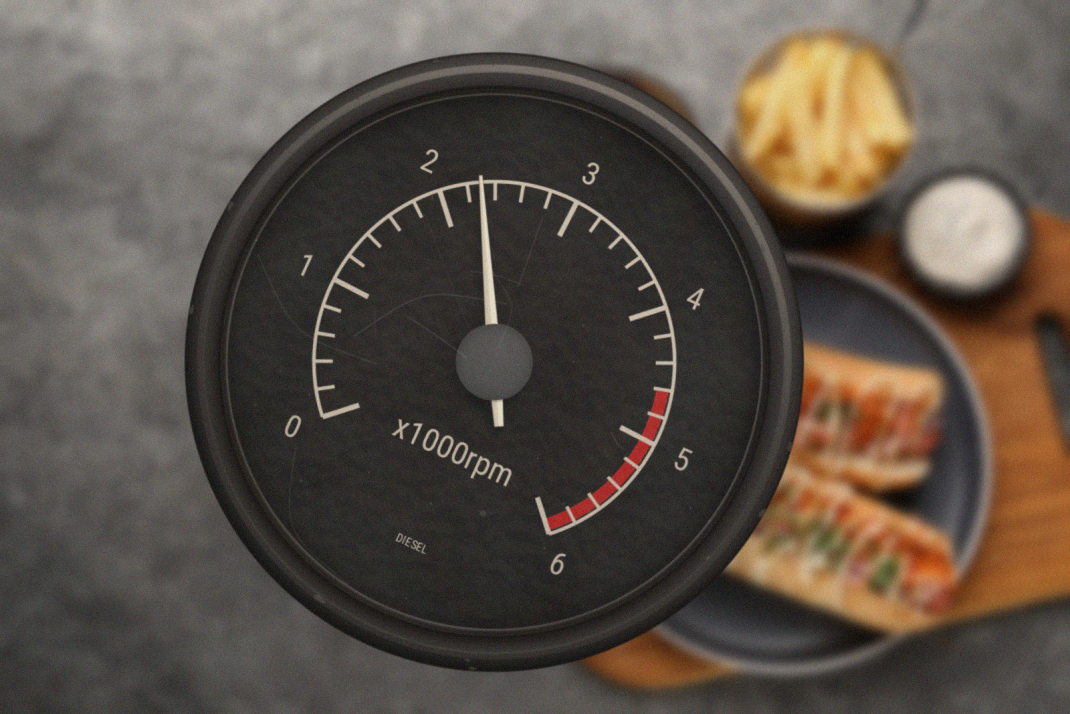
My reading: rpm 2300
